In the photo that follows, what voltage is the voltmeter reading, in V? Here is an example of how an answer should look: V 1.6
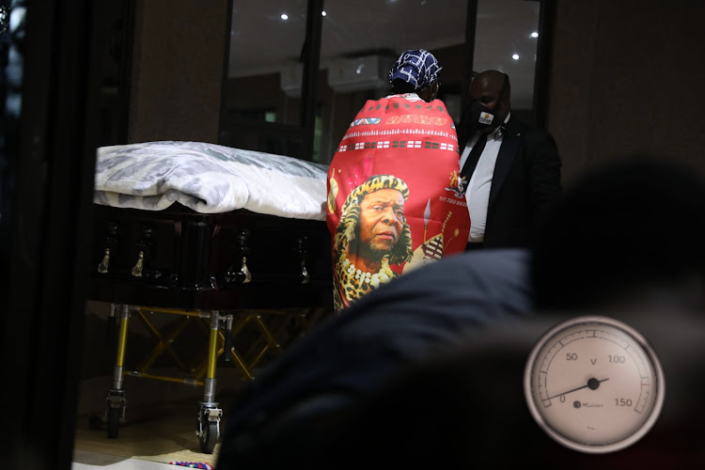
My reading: V 5
